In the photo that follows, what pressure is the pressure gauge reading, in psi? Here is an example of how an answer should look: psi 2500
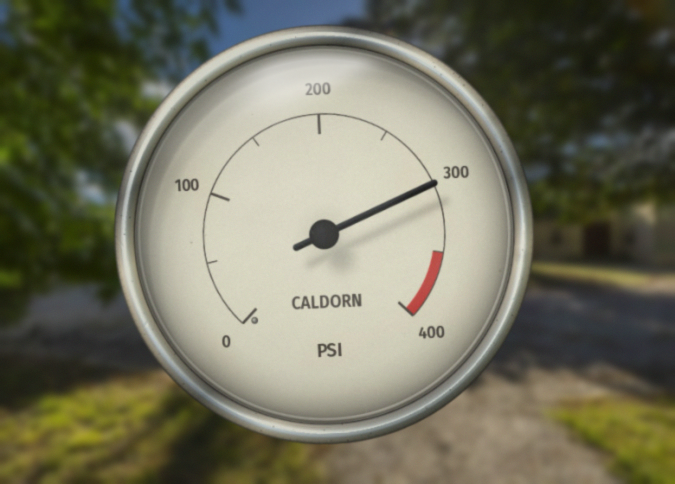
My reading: psi 300
